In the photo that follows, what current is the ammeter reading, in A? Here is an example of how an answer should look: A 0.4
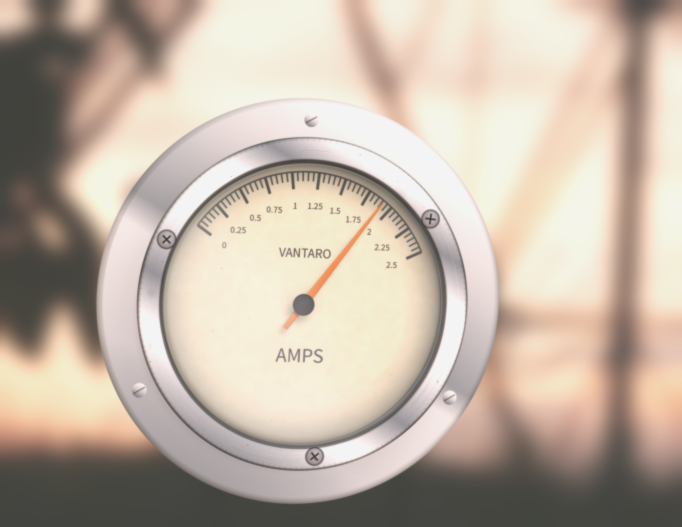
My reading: A 1.9
